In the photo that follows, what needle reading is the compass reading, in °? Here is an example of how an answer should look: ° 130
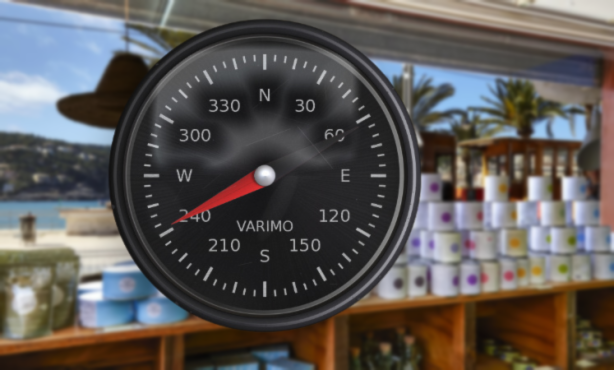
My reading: ° 242.5
